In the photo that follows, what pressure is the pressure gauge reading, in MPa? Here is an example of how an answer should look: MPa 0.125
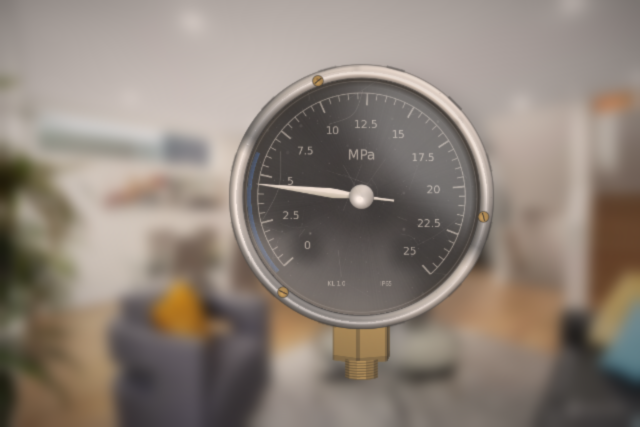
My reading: MPa 4.5
